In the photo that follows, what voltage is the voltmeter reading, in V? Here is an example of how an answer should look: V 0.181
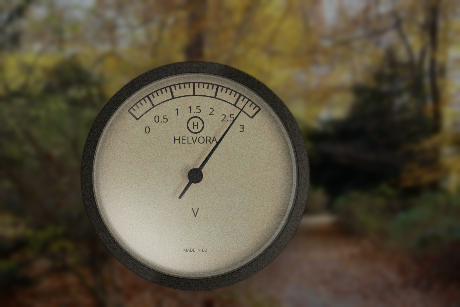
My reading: V 2.7
